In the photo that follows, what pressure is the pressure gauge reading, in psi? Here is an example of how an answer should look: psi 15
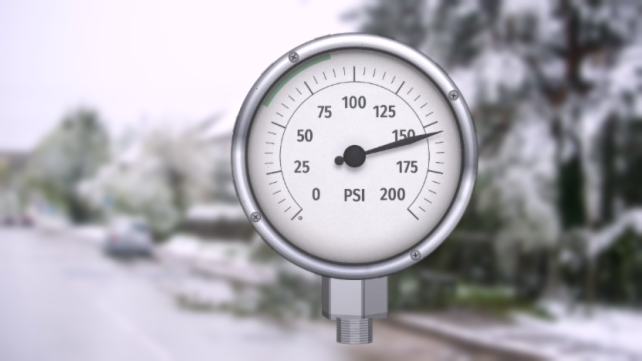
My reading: psi 155
